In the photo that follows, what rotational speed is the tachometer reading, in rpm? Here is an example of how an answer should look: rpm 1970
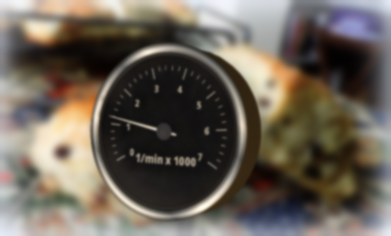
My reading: rpm 1200
